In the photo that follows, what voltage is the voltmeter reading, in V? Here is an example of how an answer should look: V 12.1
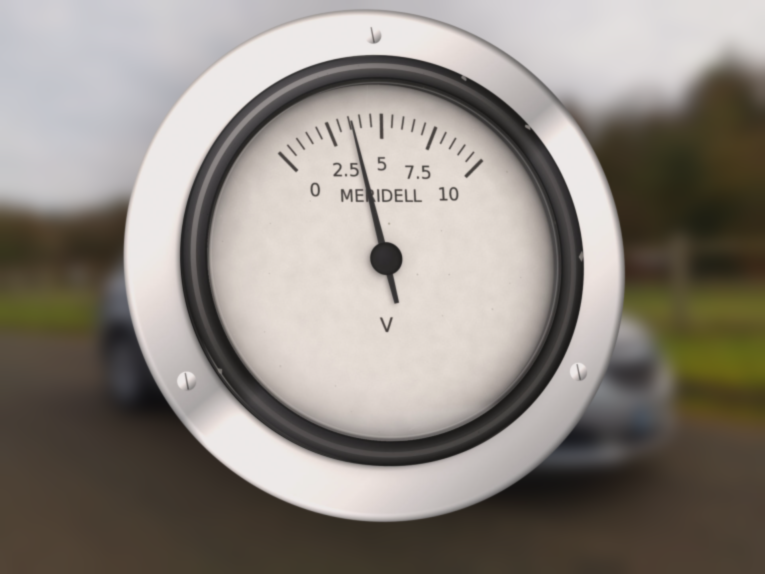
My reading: V 3.5
